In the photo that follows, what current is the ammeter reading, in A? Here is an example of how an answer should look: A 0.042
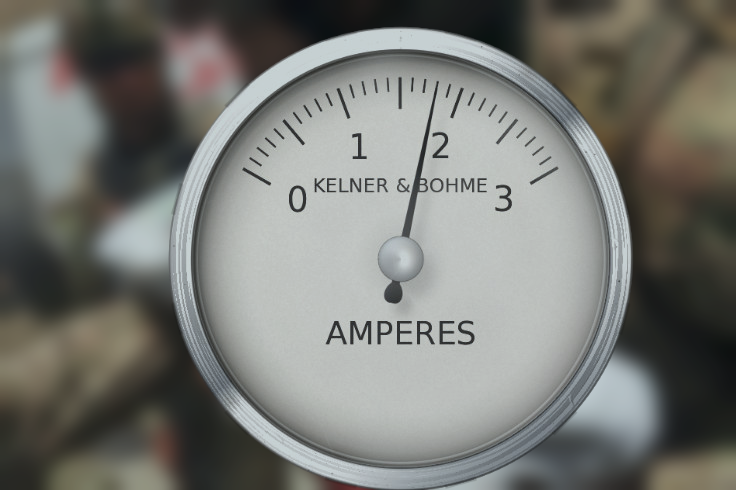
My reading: A 1.8
